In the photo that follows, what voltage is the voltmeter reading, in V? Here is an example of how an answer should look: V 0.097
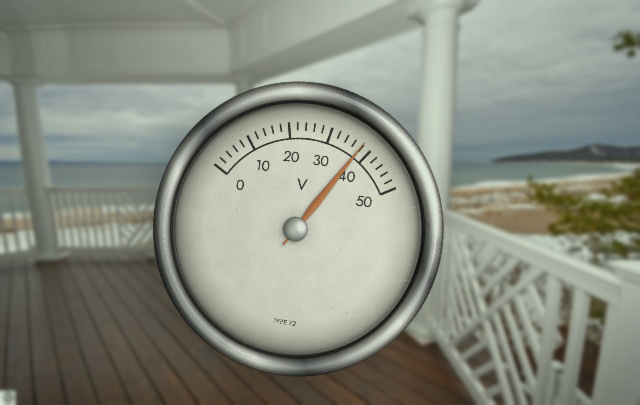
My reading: V 38
